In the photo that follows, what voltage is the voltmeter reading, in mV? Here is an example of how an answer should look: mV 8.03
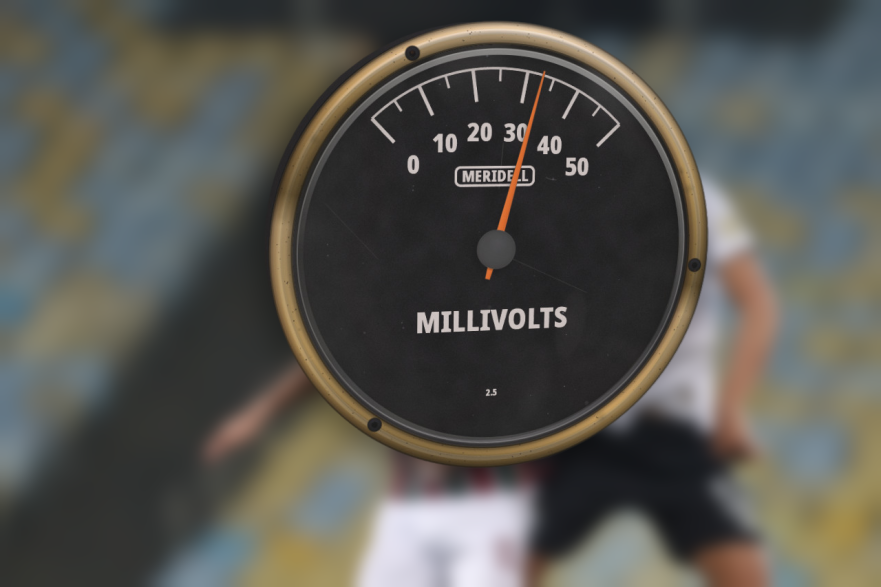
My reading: mV 32.5
